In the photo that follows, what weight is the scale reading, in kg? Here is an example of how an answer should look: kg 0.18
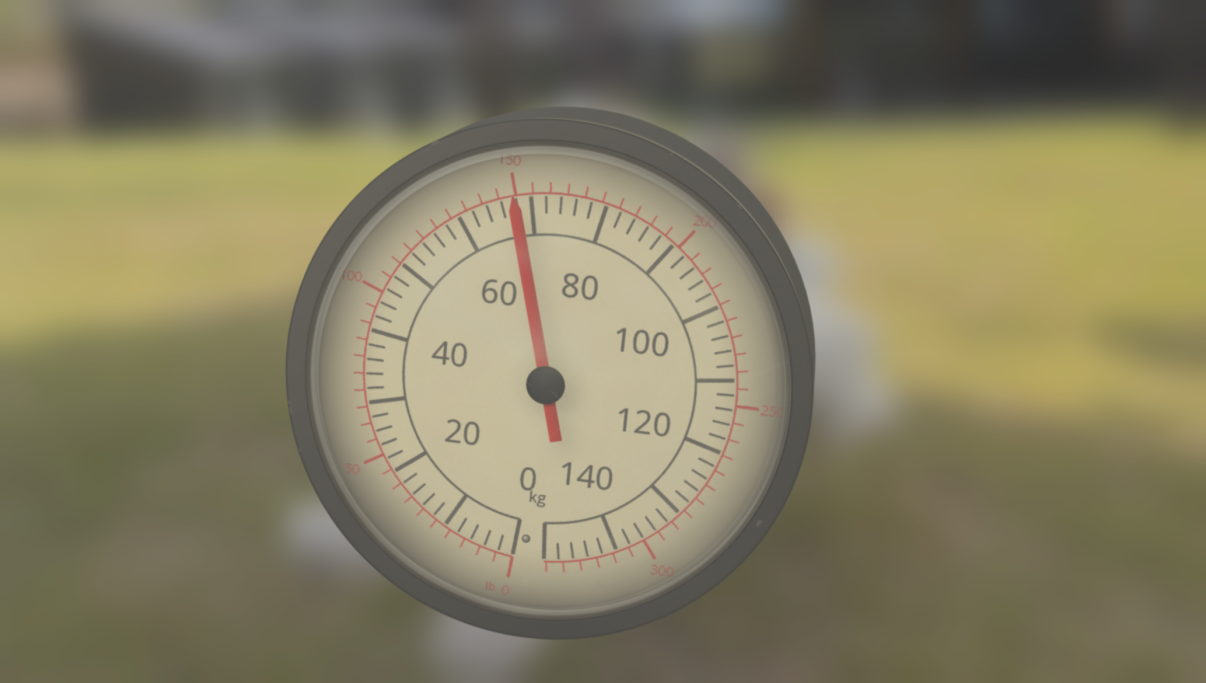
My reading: kg 68
